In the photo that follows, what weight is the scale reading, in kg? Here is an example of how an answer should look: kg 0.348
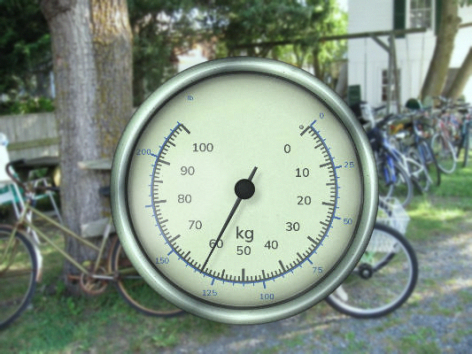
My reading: kg 60
